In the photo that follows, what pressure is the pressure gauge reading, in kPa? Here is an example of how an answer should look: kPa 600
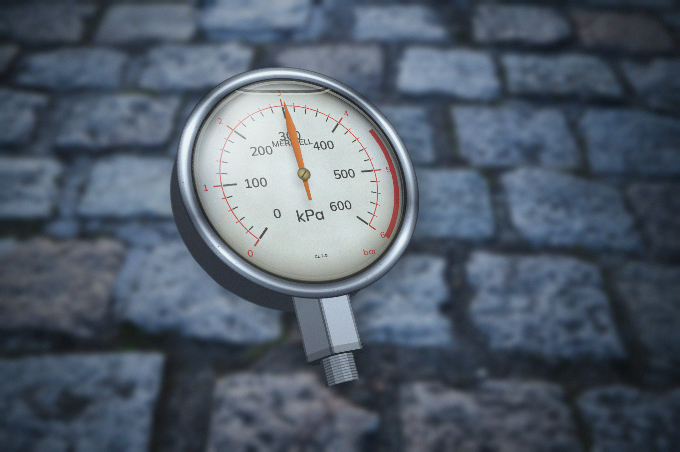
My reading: kPa 300
